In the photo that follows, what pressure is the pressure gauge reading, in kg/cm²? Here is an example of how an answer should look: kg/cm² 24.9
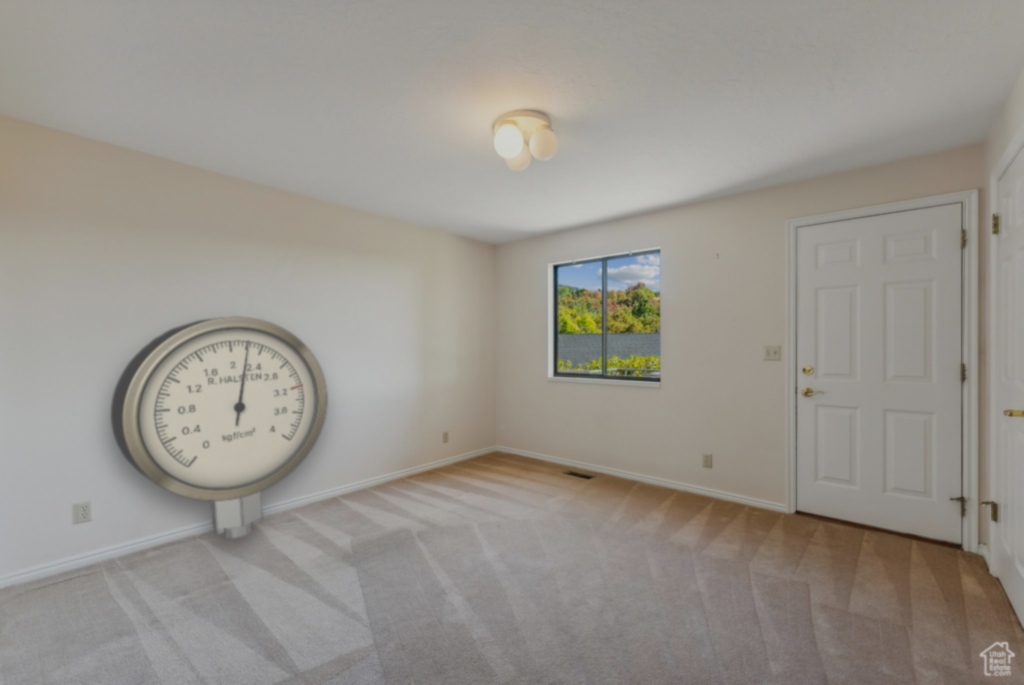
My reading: kg/cm² 2.2
